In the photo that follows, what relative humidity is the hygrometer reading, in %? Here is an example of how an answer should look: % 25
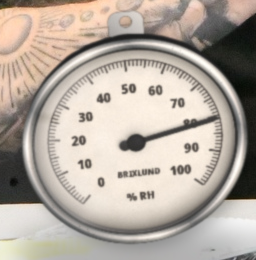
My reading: % 80
